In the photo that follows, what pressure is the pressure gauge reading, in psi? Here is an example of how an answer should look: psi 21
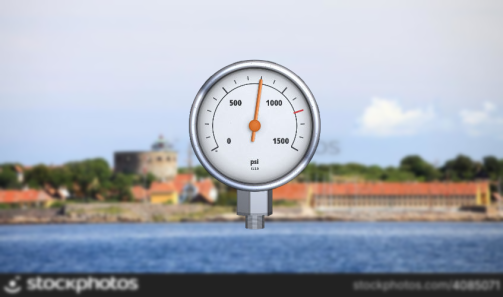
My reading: psi 800
